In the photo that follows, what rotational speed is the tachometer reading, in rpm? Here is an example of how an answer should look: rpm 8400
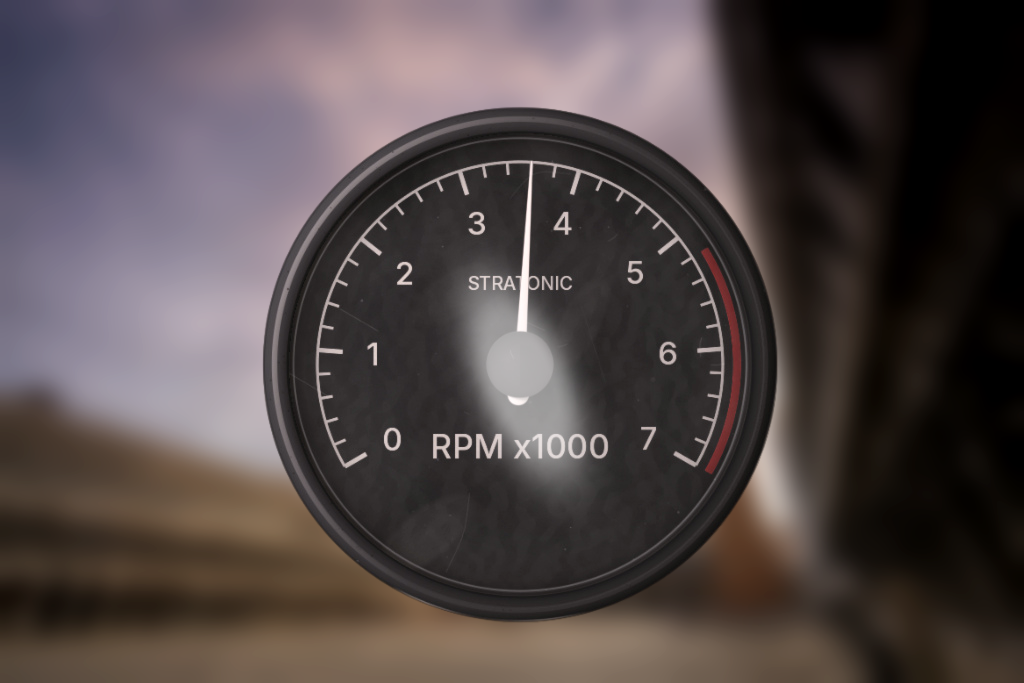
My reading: rpm 3600
